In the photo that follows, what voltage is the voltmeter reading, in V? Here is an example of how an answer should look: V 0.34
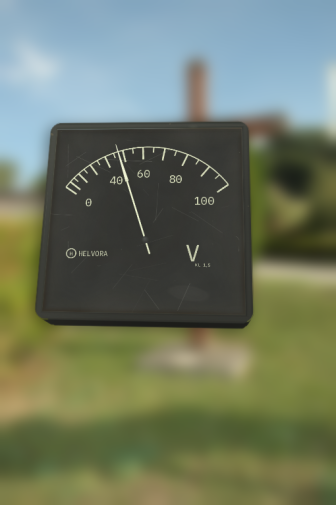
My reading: V 47.5
